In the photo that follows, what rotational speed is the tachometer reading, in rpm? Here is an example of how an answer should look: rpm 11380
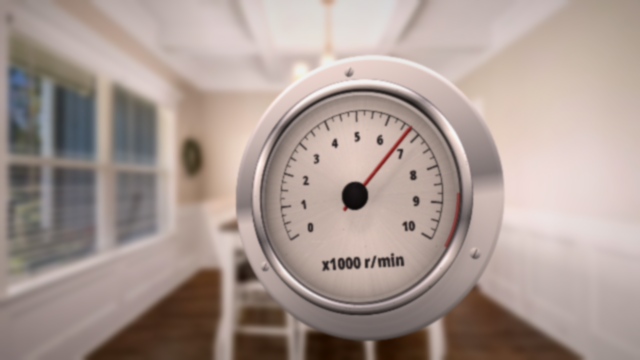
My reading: rpm 6750
